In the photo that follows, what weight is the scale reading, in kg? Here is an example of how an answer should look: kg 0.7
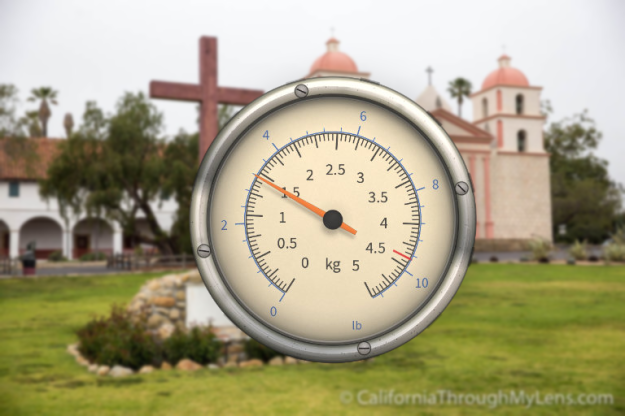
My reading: kg 1.45
